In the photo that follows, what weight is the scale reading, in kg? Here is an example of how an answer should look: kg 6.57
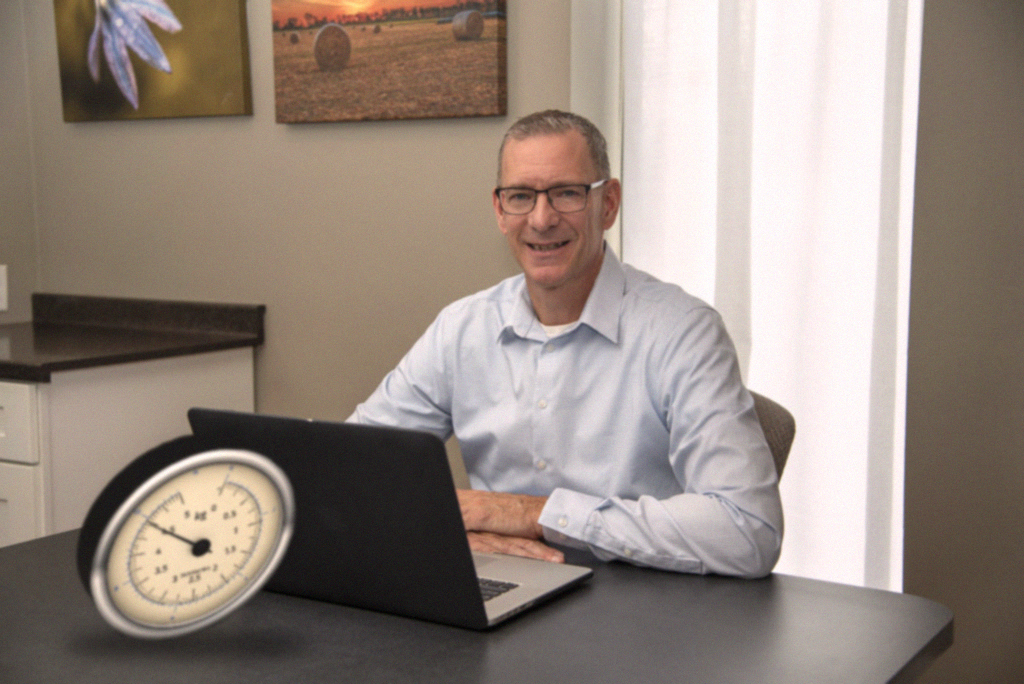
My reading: kg 4.5
